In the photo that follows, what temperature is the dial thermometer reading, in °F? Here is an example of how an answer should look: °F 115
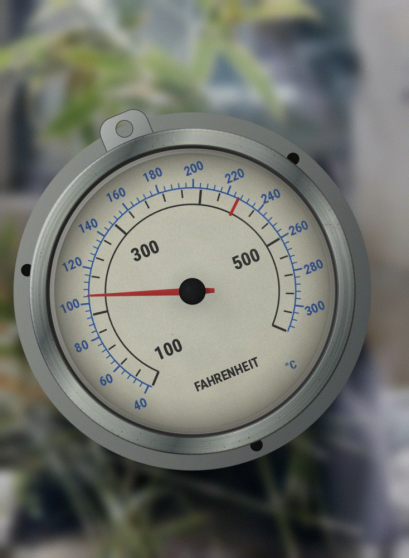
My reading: °F 220
